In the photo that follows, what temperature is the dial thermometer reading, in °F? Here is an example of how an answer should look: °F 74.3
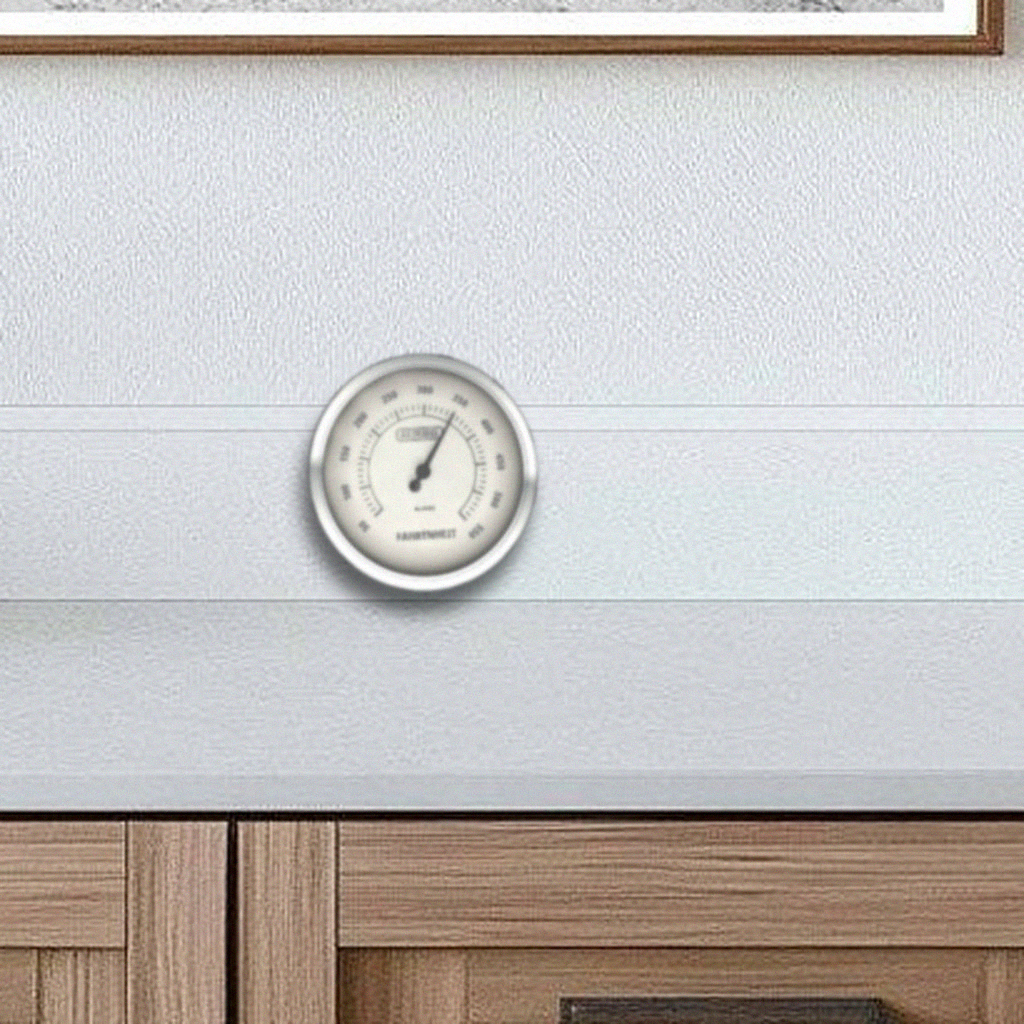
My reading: °F 350
